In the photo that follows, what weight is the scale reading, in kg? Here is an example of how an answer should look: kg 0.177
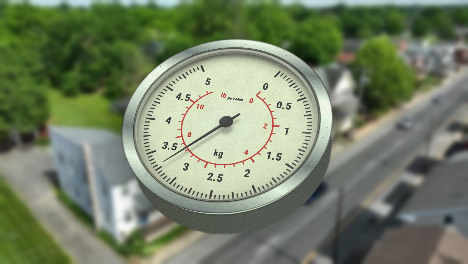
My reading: kg 3.25
